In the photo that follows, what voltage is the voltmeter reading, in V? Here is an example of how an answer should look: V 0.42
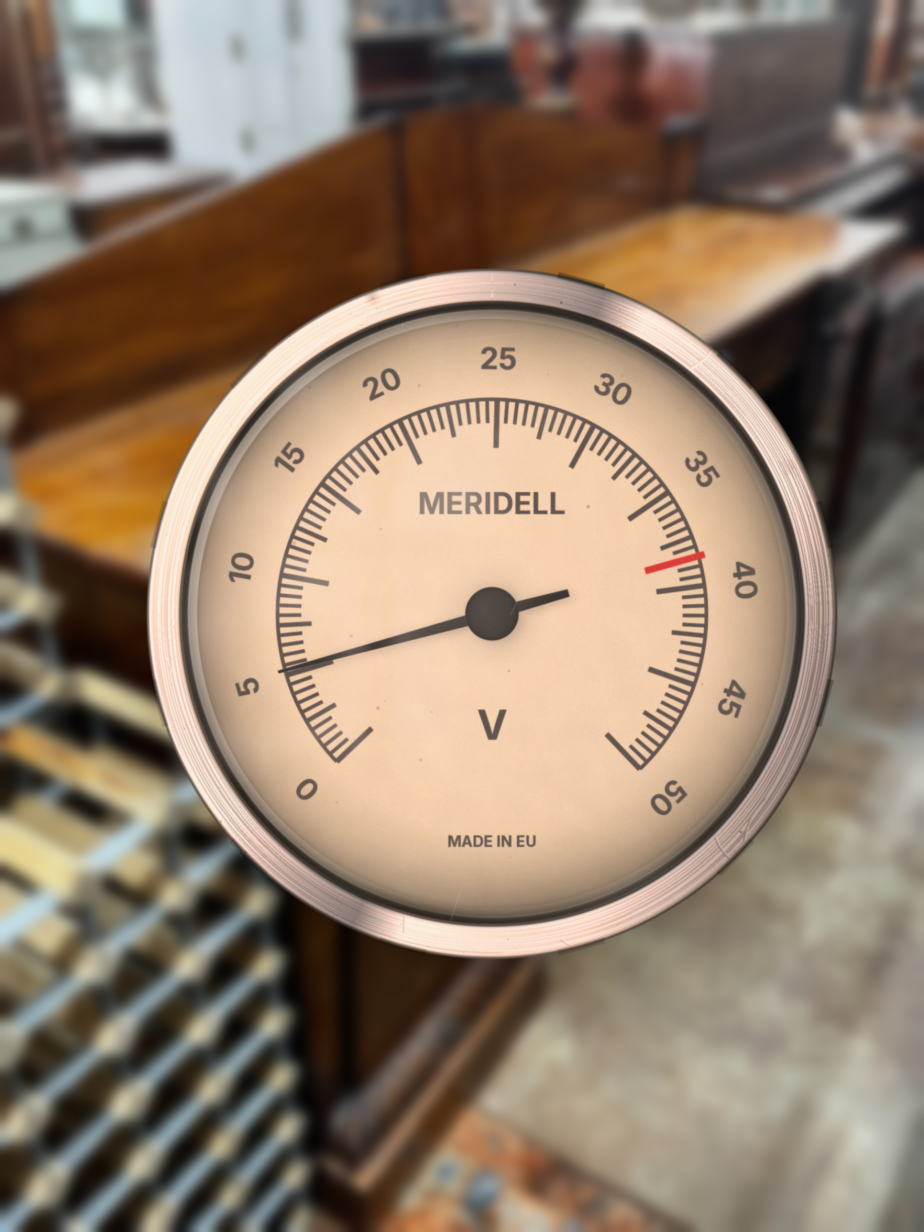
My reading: V 5.25
